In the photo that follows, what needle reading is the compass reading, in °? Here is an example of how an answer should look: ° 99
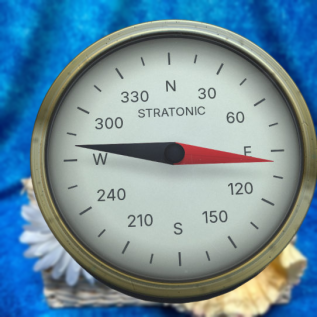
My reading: ° 97.5
